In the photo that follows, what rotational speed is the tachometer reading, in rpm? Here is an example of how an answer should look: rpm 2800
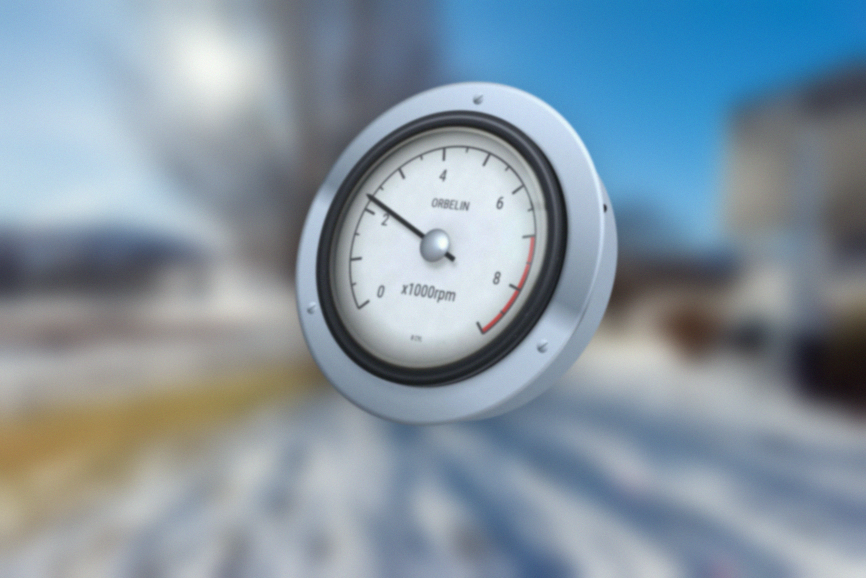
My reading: rpm 2250
